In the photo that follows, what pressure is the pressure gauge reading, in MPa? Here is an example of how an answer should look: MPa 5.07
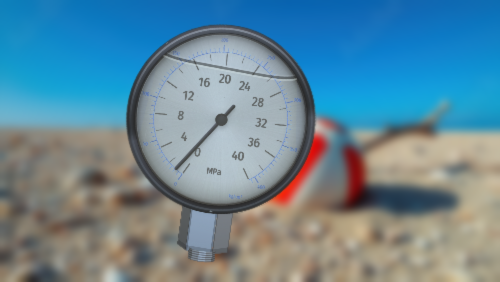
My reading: MPa 1
